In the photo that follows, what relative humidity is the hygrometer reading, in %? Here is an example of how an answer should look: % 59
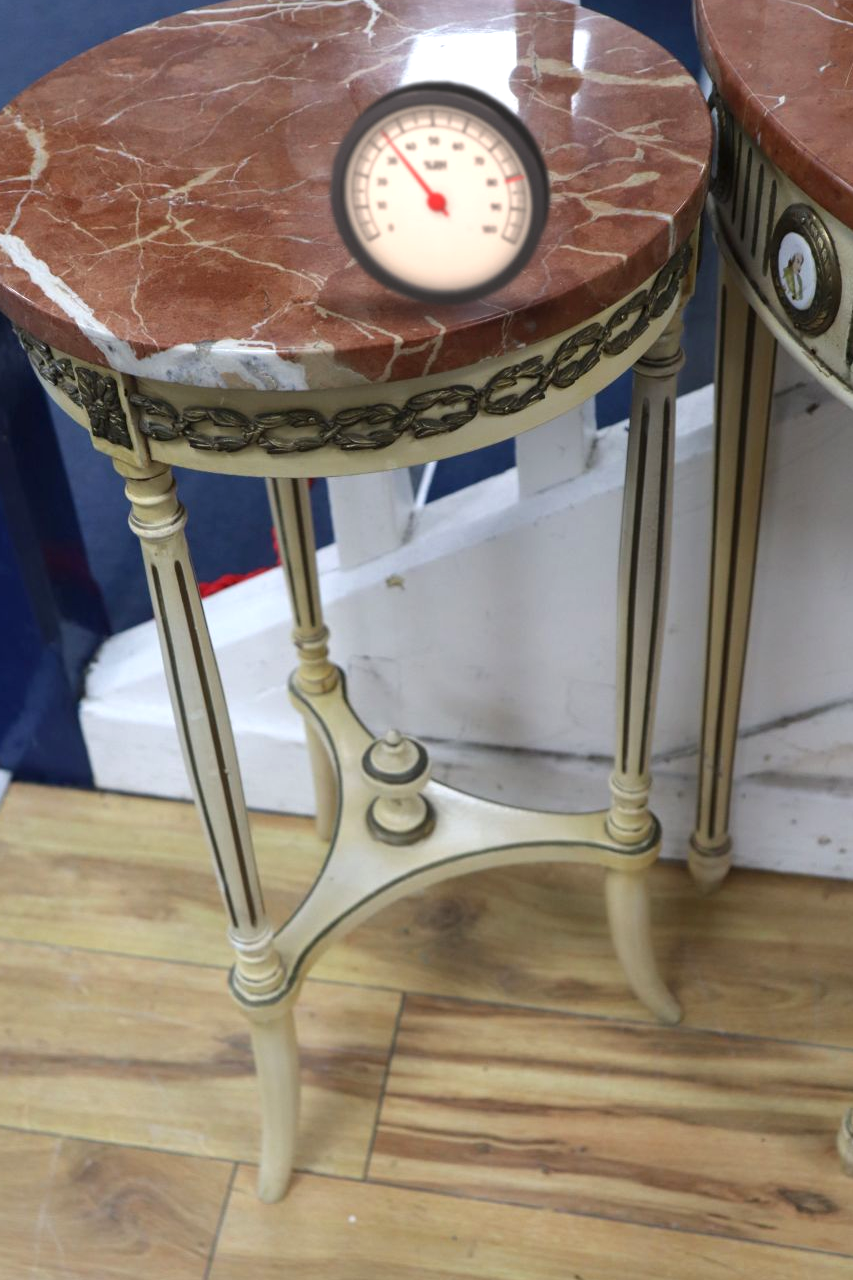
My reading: % 35
